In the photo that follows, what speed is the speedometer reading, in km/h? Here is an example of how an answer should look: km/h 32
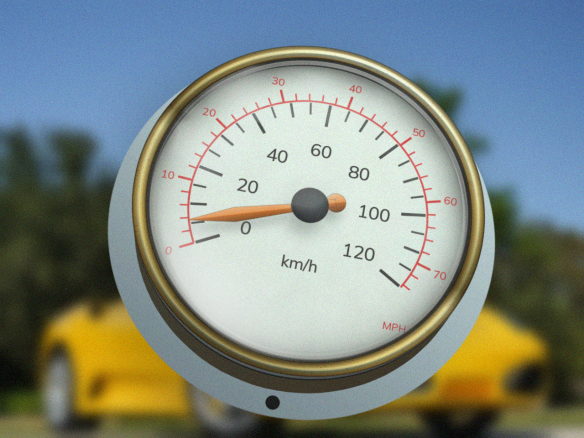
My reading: km/h 5
